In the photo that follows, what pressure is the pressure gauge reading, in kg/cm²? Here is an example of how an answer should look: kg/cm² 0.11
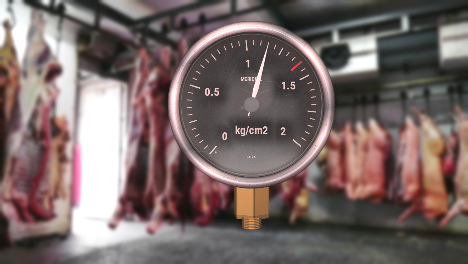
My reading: kg/cm² 1.15
